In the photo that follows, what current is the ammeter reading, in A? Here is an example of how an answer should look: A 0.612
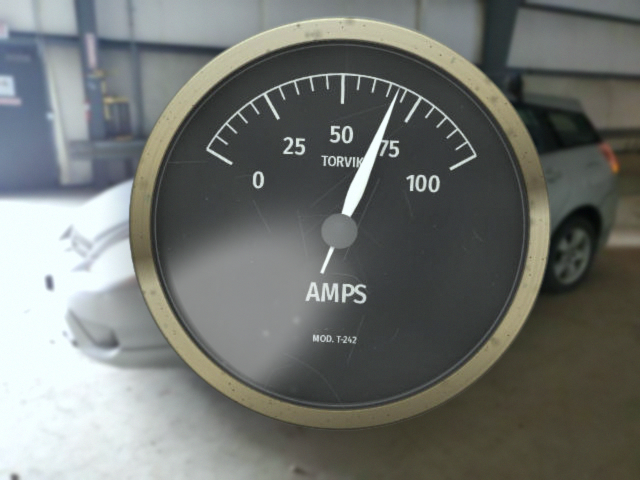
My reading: A 67.5
